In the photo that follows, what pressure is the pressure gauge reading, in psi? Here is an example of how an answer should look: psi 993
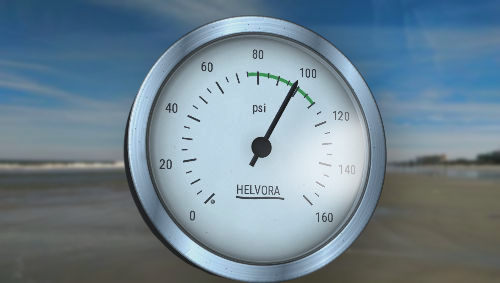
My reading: psi 97.5
